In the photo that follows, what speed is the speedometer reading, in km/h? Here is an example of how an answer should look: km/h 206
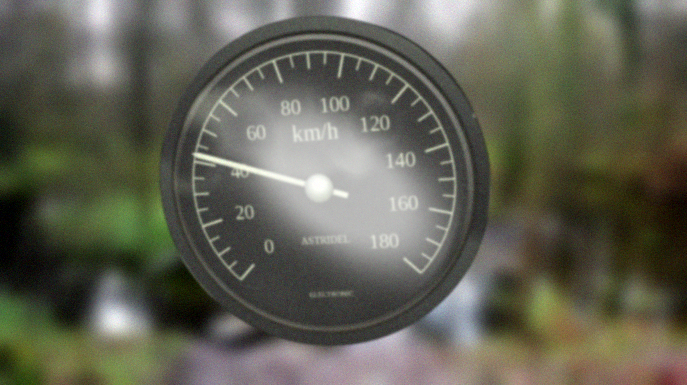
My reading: km/h 42.5
